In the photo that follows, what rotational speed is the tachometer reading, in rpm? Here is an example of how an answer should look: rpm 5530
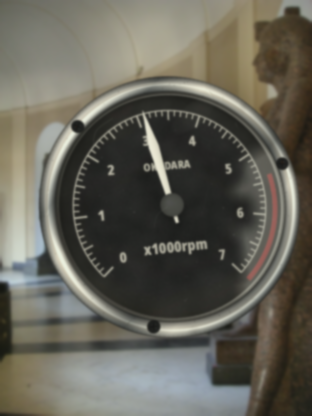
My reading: rpm 3100
